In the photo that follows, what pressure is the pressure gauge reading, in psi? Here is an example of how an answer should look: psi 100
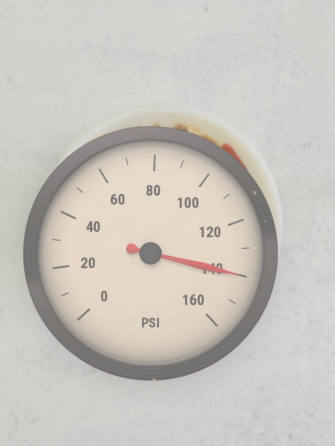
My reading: psi 140
